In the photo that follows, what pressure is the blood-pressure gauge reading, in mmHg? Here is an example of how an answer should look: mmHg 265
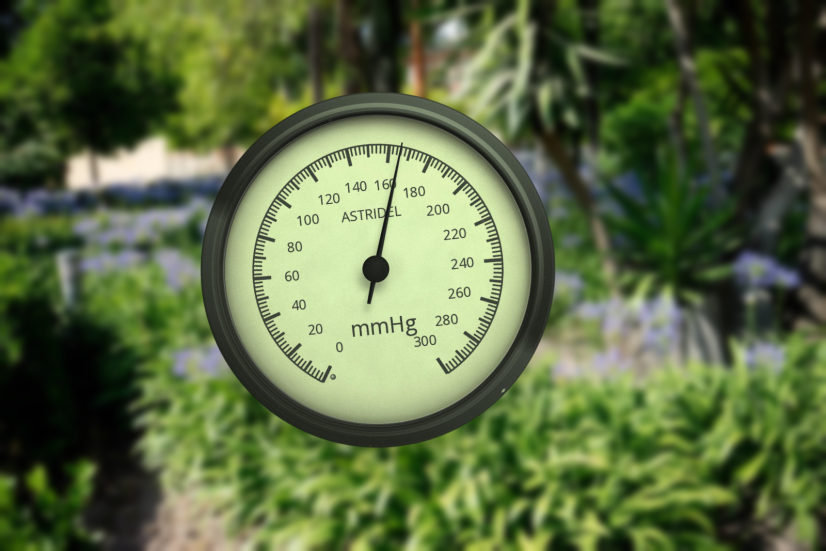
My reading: mmHg 166
